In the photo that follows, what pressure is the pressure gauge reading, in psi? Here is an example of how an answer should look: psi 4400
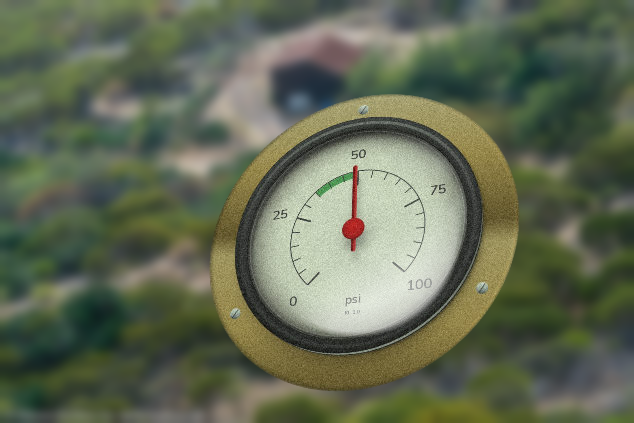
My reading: psi 50
